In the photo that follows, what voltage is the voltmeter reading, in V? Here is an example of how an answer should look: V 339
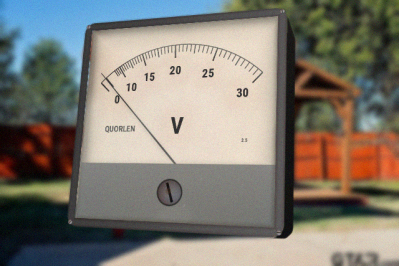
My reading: V 5
